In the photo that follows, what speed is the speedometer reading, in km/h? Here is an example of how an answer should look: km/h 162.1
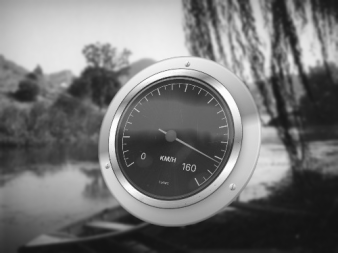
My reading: km/h 142.5
